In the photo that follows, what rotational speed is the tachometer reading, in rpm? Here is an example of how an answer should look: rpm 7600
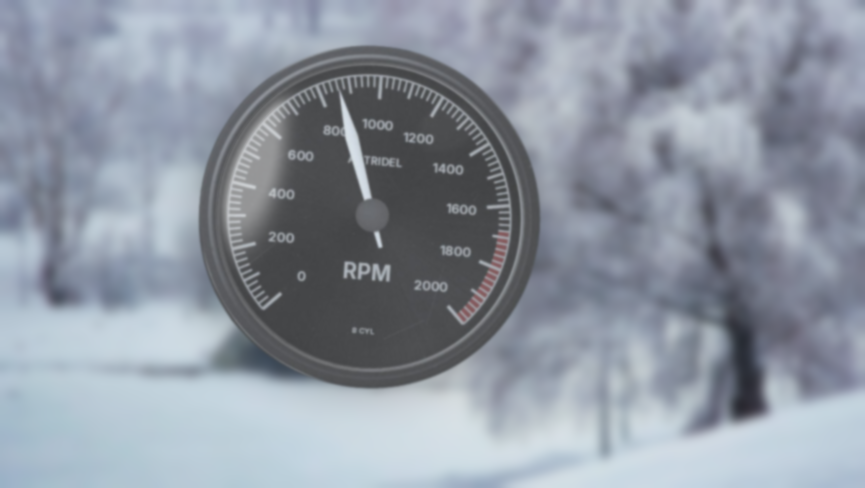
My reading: rpm 860
